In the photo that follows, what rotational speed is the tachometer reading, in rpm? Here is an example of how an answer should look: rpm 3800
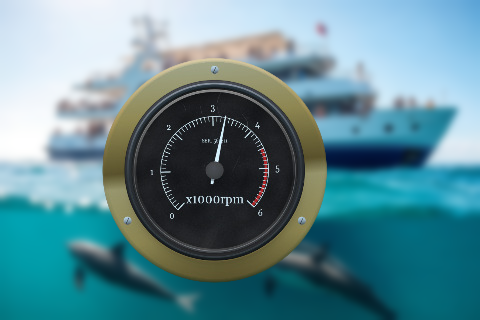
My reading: rpm 3300
